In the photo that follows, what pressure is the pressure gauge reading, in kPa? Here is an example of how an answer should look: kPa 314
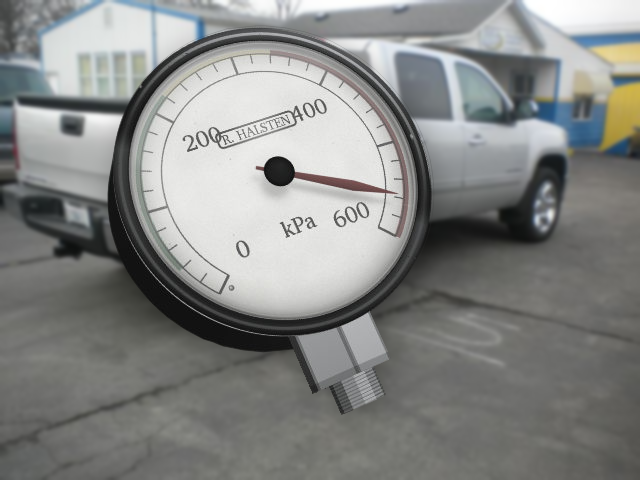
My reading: kPa 560
